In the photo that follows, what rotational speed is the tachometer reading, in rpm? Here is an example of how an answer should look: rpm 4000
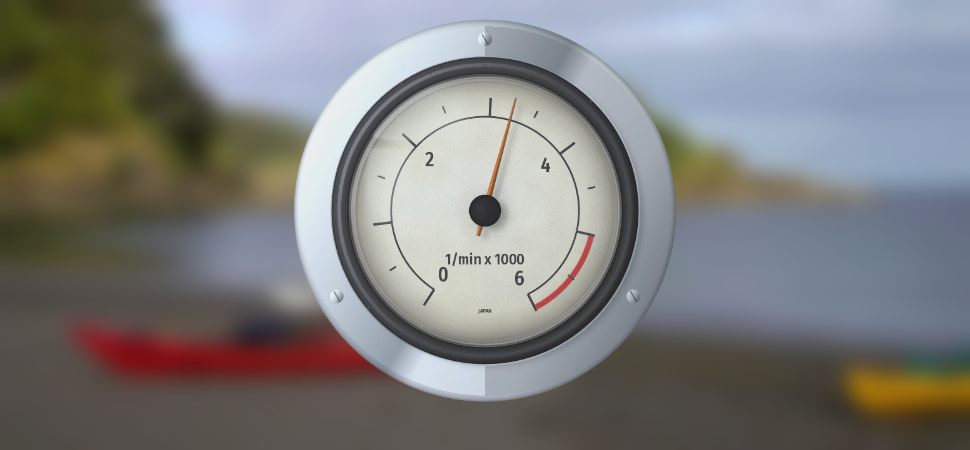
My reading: rpm 3250
